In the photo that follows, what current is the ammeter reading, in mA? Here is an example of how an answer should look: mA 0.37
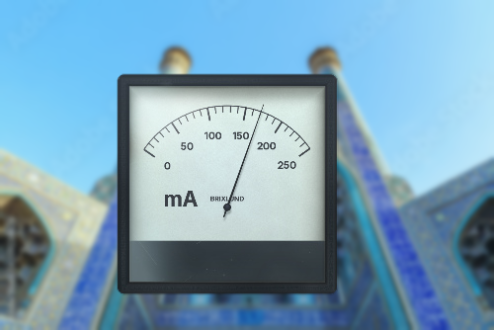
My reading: mA 170
